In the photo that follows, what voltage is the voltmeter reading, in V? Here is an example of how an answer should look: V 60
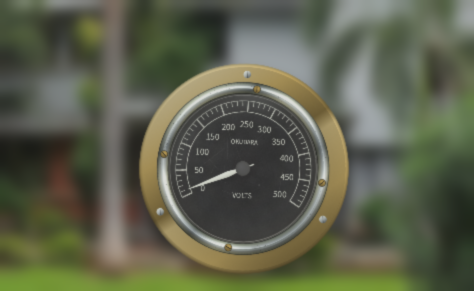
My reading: V 10
